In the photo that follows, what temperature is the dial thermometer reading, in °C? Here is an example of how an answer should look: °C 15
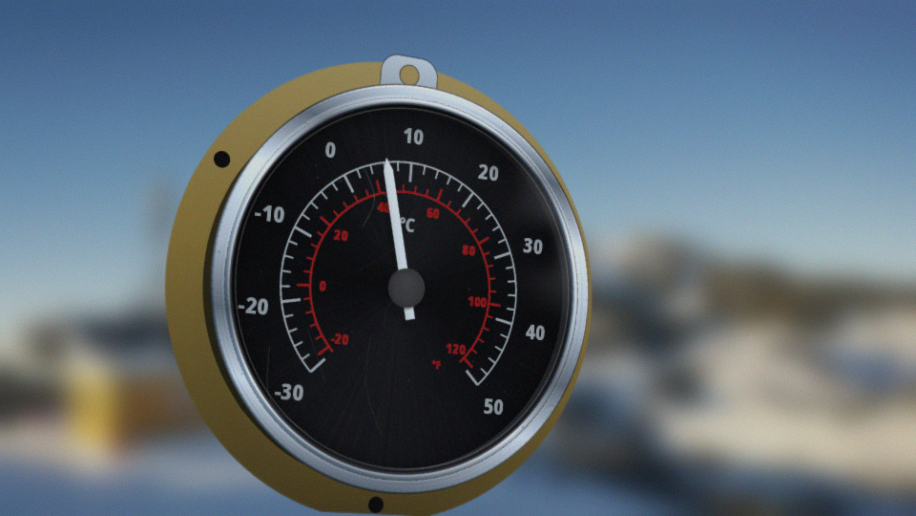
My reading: °C 6
